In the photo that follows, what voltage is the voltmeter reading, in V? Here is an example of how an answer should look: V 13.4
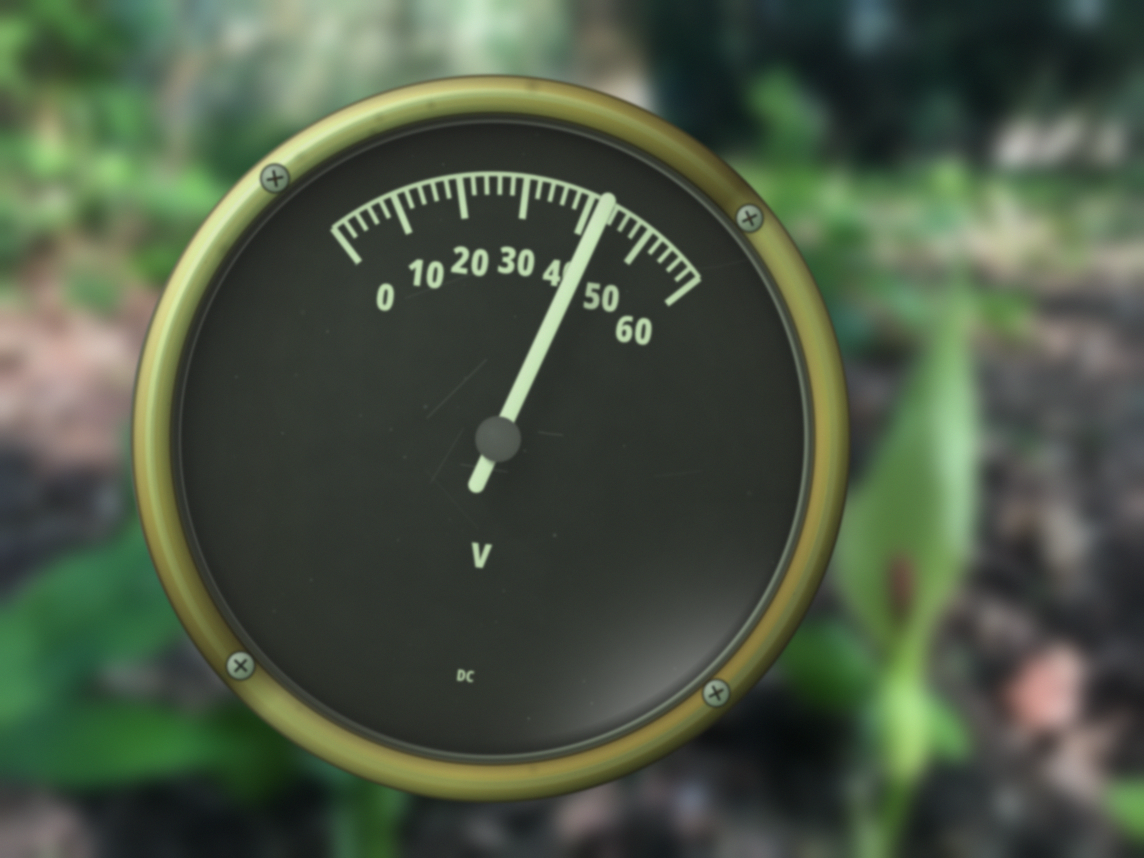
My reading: V 42
